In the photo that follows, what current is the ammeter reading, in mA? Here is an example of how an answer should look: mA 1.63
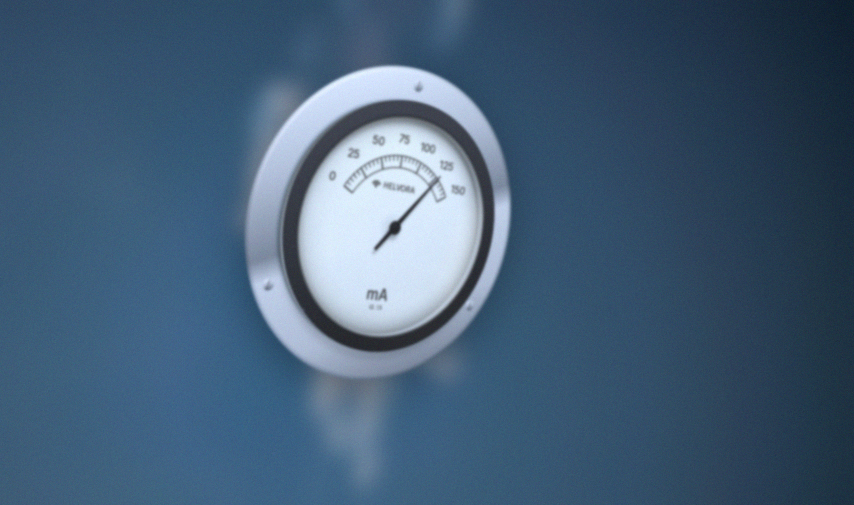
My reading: mA 125
